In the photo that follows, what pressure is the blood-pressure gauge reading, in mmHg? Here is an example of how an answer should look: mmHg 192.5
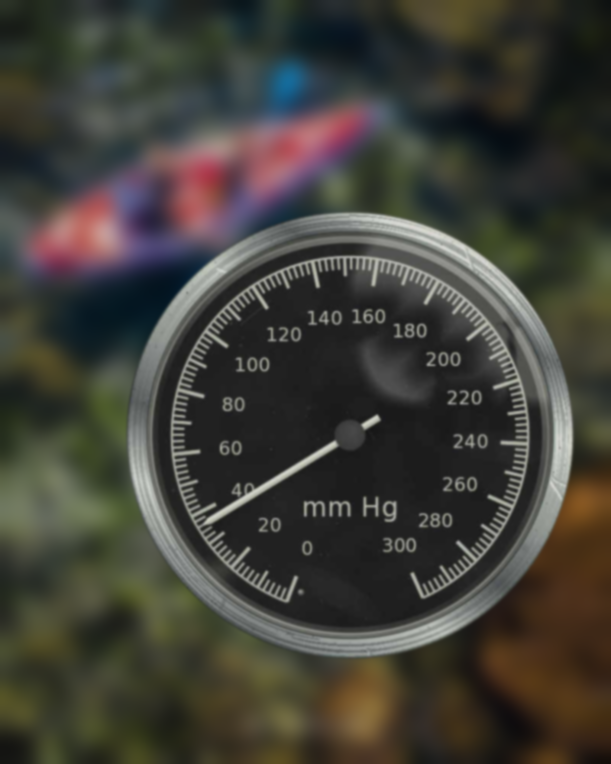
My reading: mmHg 36
